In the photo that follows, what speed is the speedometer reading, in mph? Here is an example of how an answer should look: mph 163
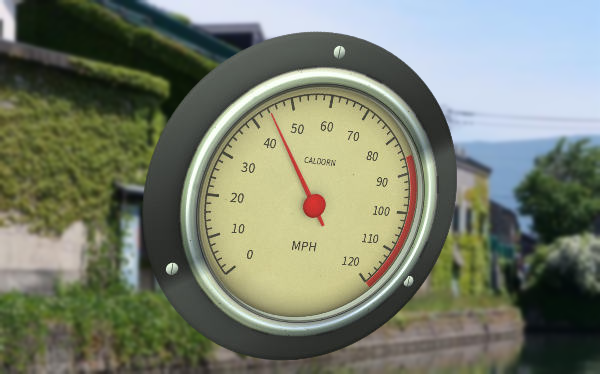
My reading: mph 44
